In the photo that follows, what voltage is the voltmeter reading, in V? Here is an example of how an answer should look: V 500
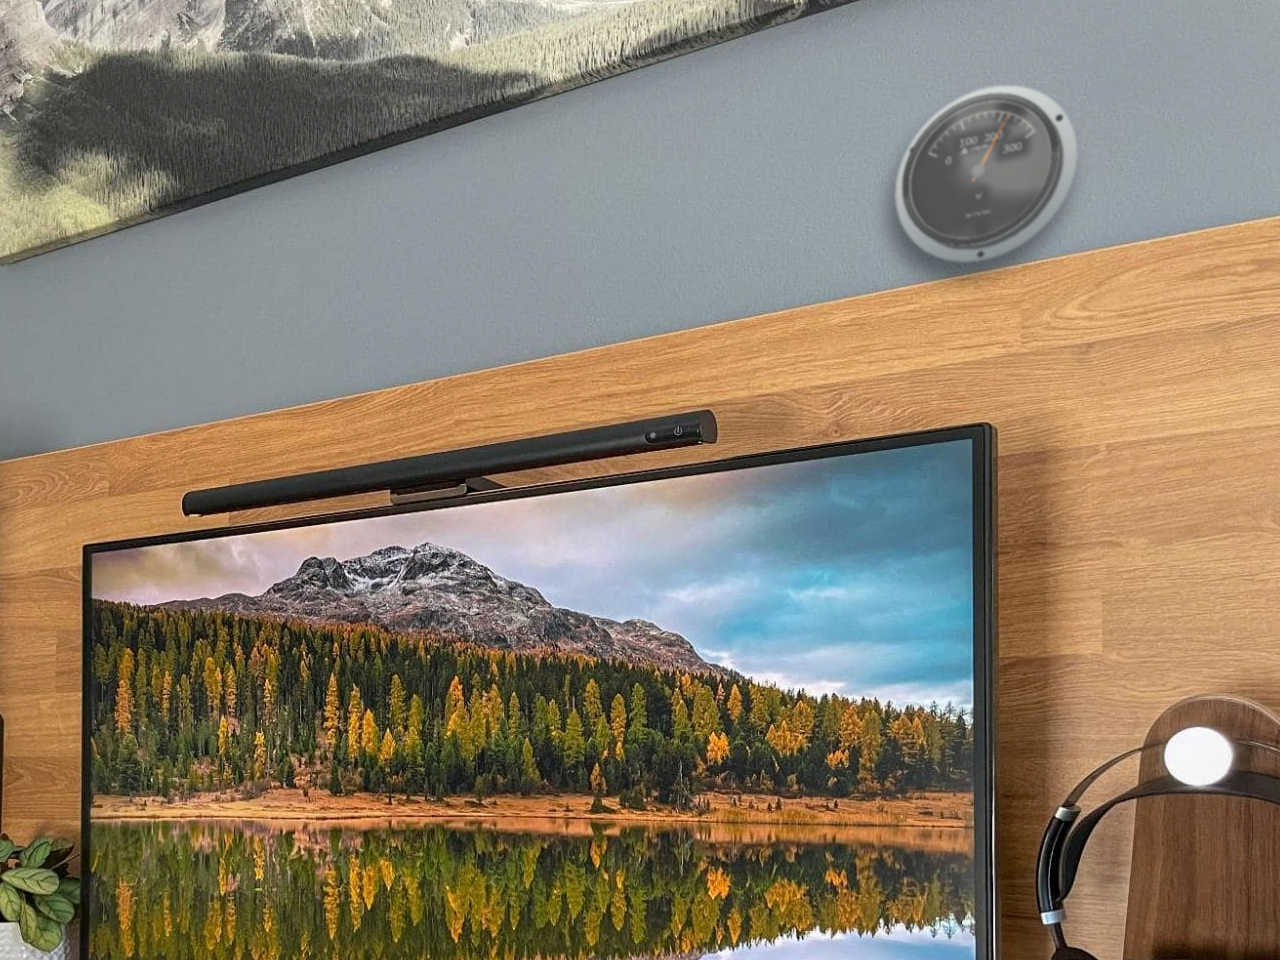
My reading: V 220
